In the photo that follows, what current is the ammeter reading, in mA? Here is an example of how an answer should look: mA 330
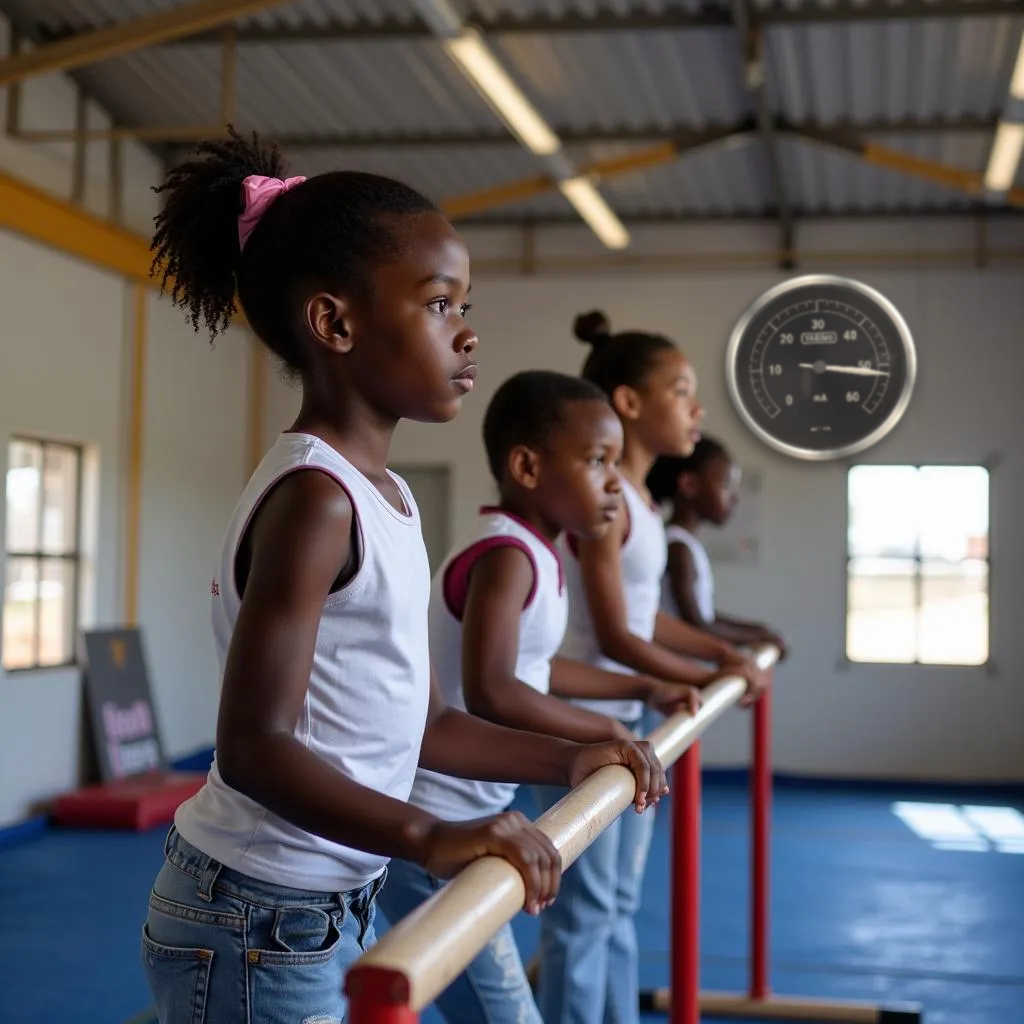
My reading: mA 52
